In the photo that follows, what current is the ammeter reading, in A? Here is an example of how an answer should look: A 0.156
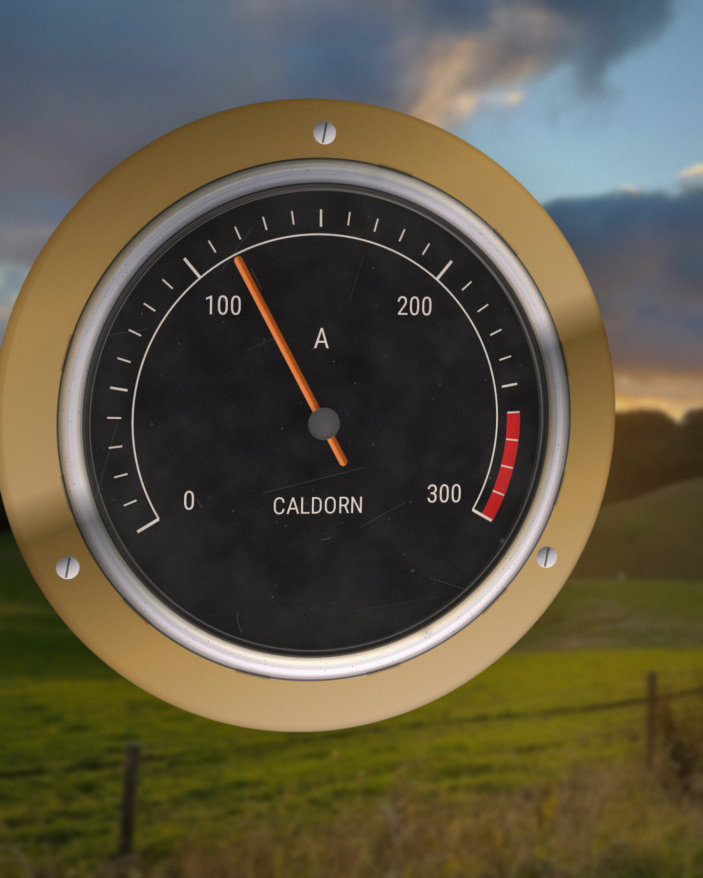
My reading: A 115
